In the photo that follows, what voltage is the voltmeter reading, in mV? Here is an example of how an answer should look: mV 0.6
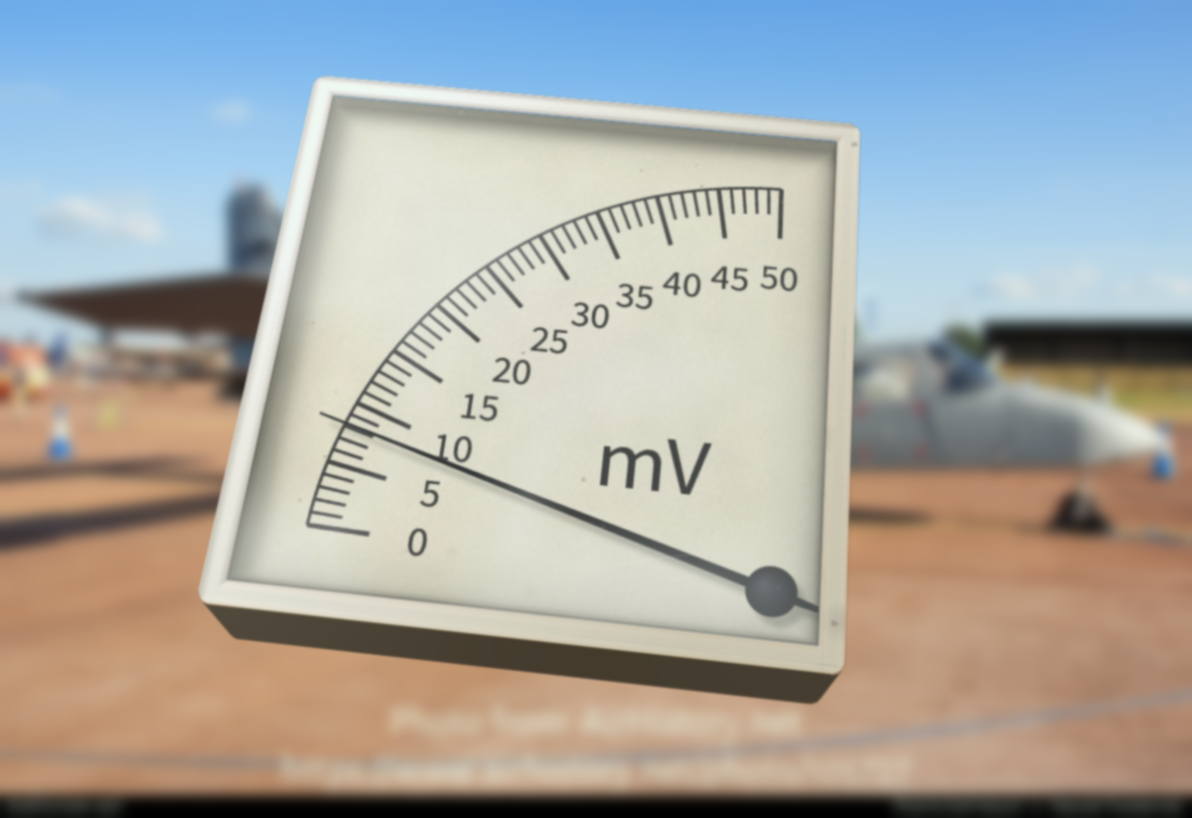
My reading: mV 8
